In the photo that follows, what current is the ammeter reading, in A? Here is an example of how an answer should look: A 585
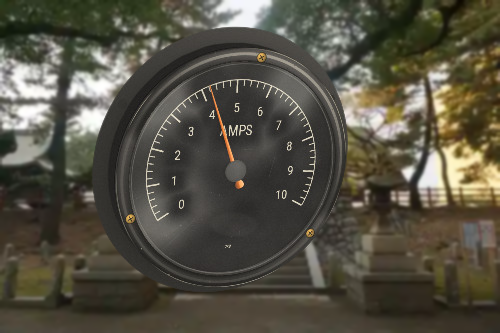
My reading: A 4.2
